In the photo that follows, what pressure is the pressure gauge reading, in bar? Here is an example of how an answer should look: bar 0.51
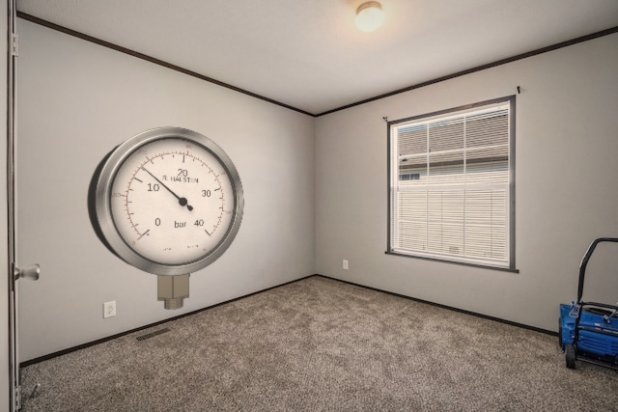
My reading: bar 12
